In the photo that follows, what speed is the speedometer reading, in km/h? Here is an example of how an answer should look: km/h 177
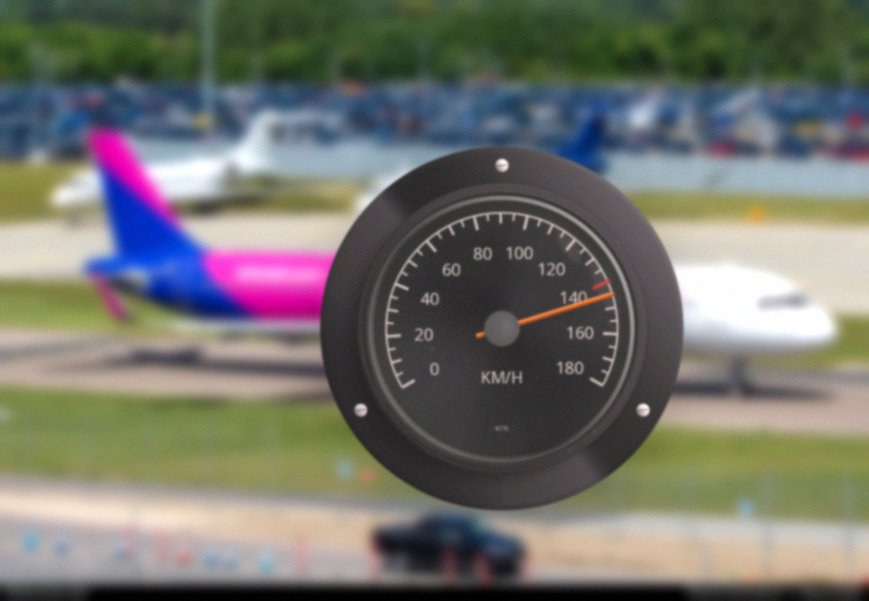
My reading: km/h 145
